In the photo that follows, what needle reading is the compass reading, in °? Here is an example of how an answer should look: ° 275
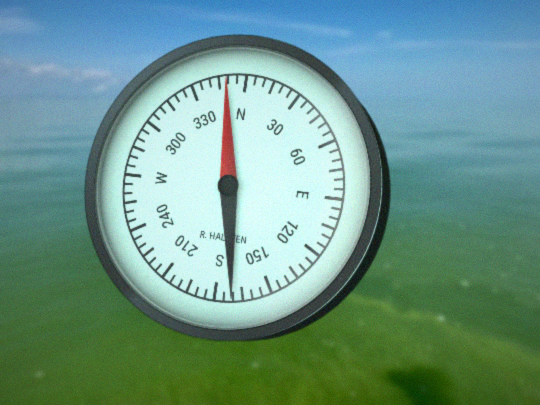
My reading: ° 350
